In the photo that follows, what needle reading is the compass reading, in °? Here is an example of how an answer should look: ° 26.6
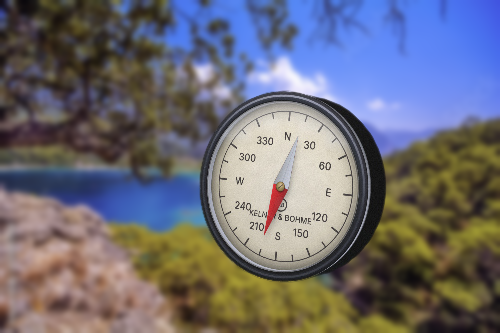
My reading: ° 195
